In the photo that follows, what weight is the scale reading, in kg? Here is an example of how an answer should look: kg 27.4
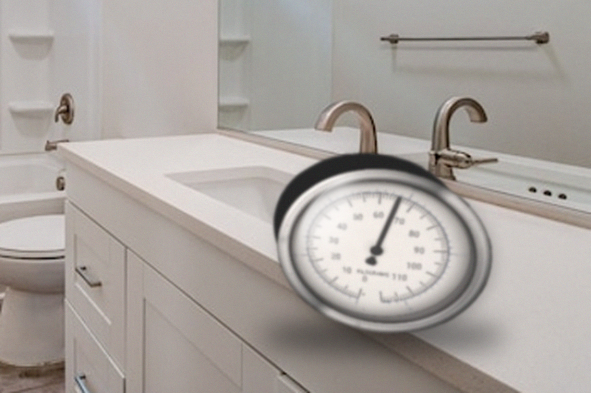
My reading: kg 65
